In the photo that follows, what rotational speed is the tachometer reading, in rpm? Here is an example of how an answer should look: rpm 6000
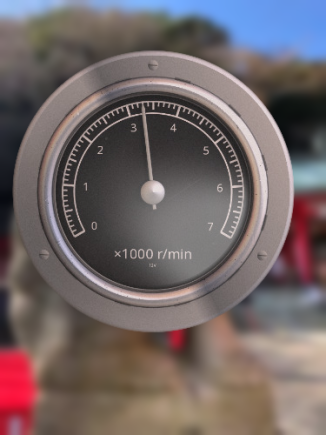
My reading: rpm 3300
